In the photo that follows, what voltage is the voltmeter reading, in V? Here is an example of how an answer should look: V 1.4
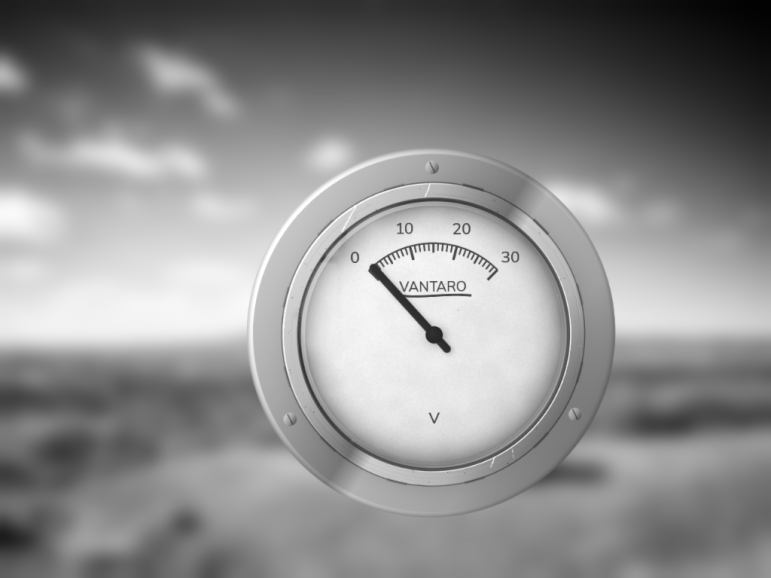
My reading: V 1
